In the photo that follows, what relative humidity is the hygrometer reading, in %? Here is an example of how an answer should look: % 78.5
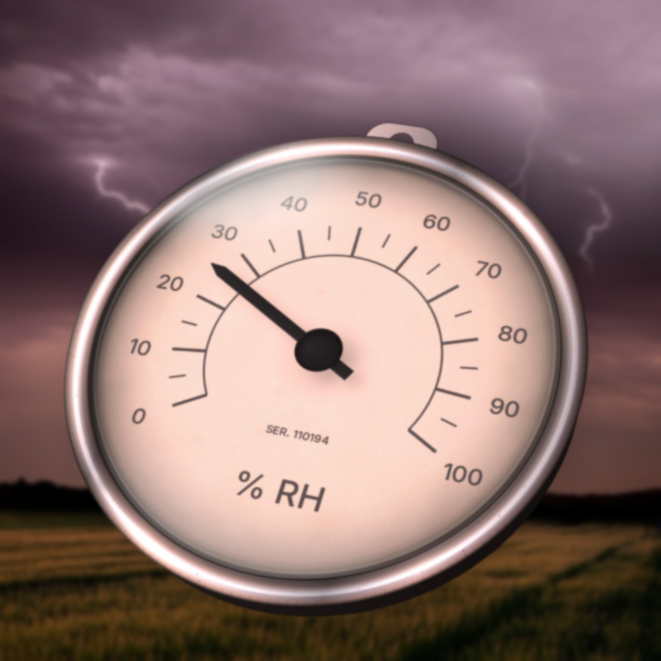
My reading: % 25
